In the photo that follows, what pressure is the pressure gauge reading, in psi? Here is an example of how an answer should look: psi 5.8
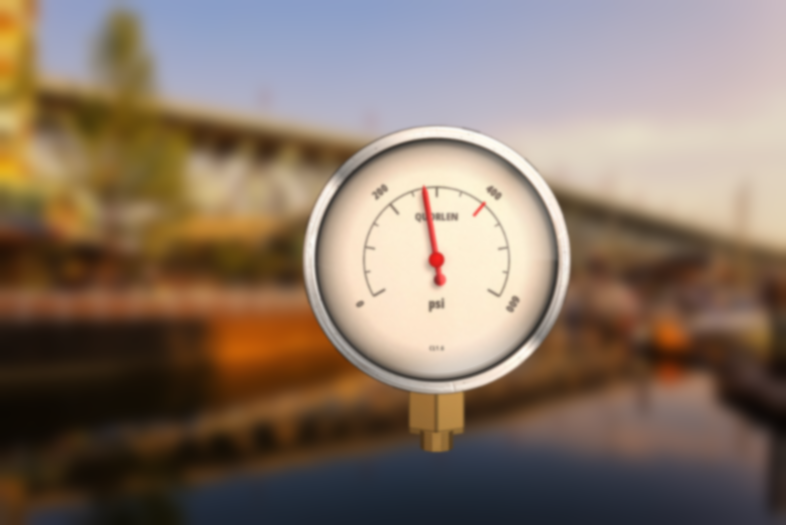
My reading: psi 275
